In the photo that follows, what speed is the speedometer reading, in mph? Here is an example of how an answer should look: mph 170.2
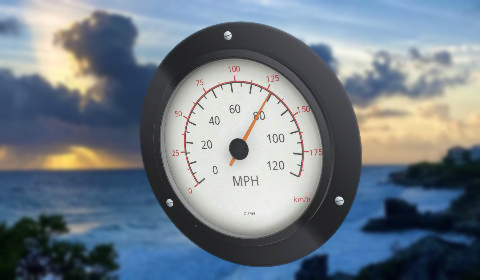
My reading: mph 80
